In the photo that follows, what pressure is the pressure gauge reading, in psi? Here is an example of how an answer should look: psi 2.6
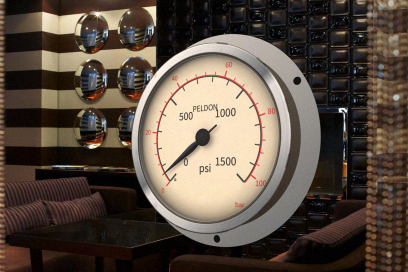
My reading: psi 50
